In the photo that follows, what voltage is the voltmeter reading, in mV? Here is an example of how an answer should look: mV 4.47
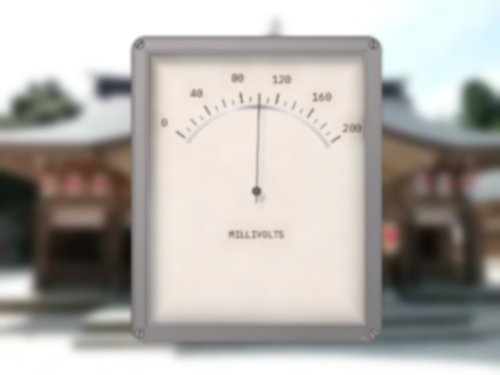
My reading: mV 100
